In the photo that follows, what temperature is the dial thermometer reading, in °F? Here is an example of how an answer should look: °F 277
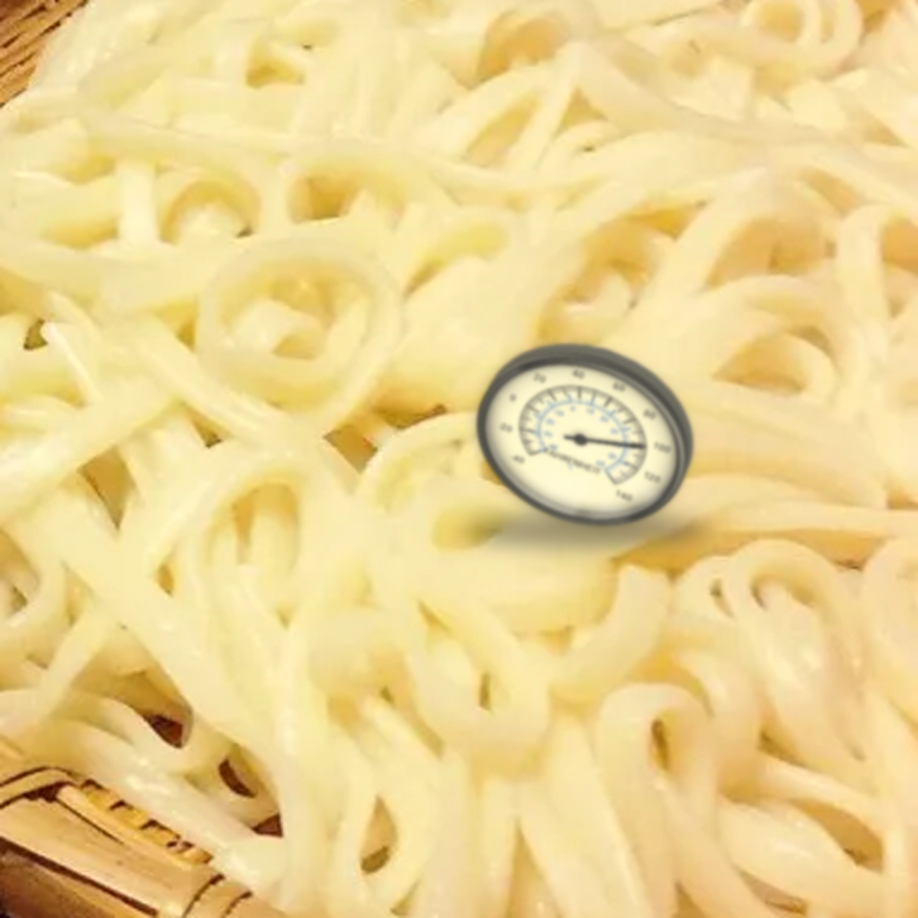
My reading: °F 100
